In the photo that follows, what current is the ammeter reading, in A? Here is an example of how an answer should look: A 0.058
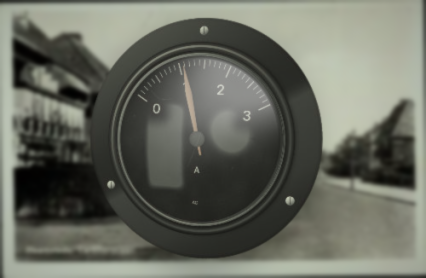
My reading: A 1.1
